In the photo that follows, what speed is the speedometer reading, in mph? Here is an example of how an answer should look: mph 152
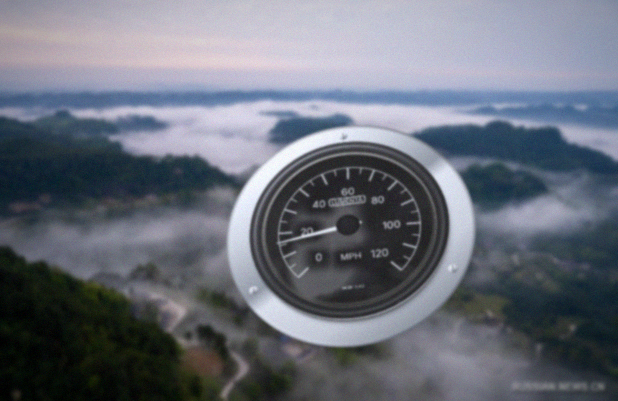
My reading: mph 15
